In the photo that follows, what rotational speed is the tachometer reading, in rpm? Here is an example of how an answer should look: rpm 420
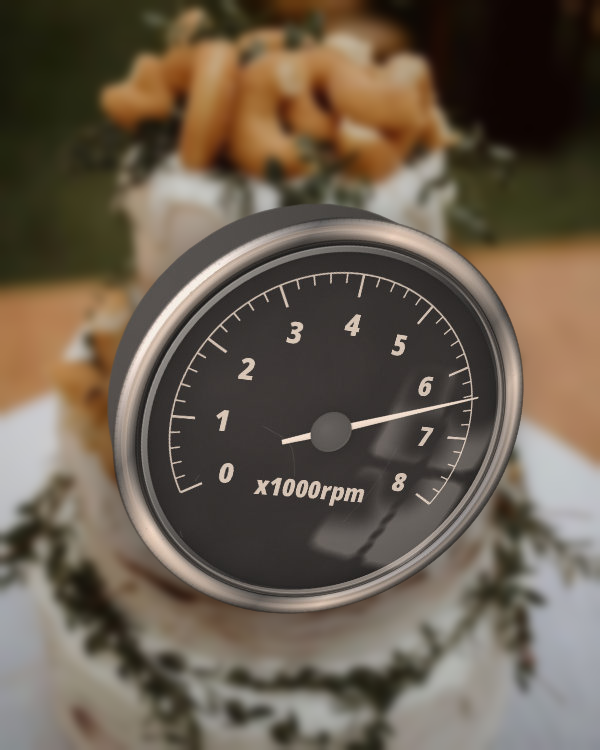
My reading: rpm 6400
